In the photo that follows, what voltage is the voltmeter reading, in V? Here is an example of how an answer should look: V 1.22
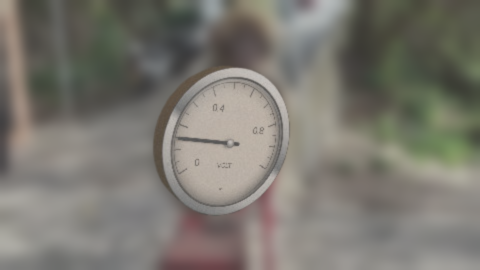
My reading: V 0.15
